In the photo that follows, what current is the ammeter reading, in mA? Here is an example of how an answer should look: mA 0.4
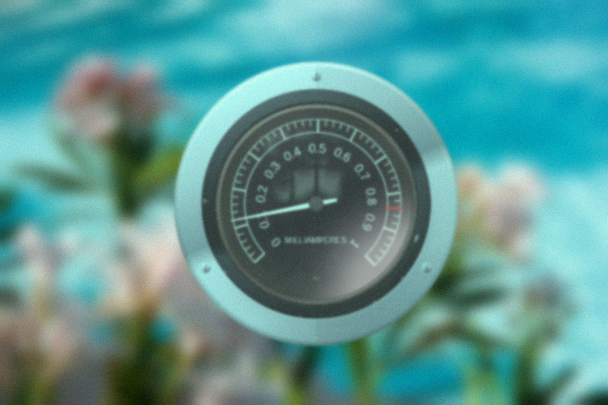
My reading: mA 0.12
